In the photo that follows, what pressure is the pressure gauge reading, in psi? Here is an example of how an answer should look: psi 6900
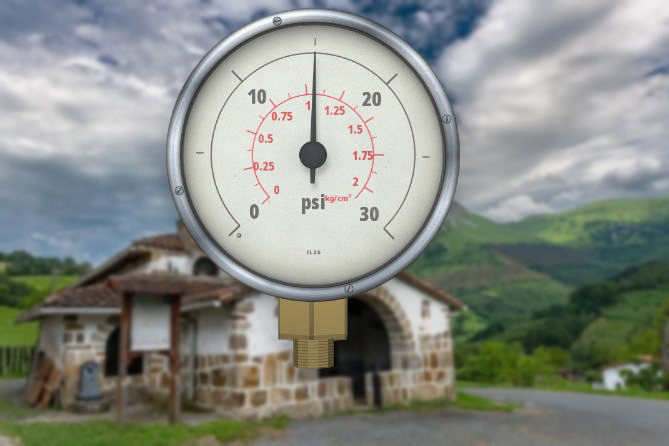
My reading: psi 15
